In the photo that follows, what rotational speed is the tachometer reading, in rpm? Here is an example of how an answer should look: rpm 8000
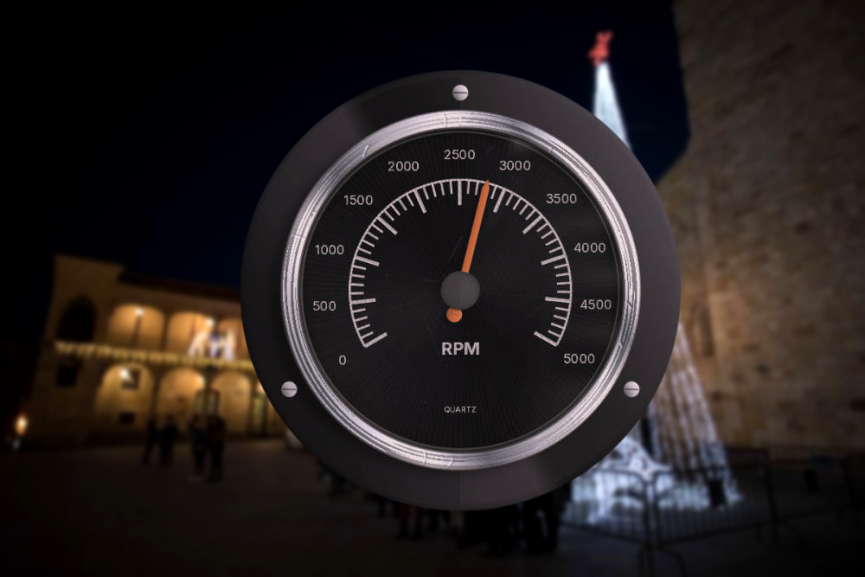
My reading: rpm 2800
